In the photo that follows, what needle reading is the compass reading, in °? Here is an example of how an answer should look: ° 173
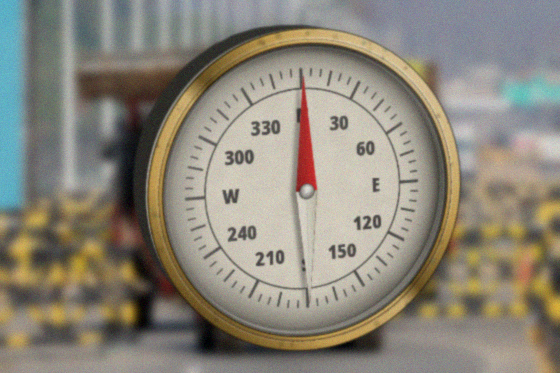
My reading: ° 0
